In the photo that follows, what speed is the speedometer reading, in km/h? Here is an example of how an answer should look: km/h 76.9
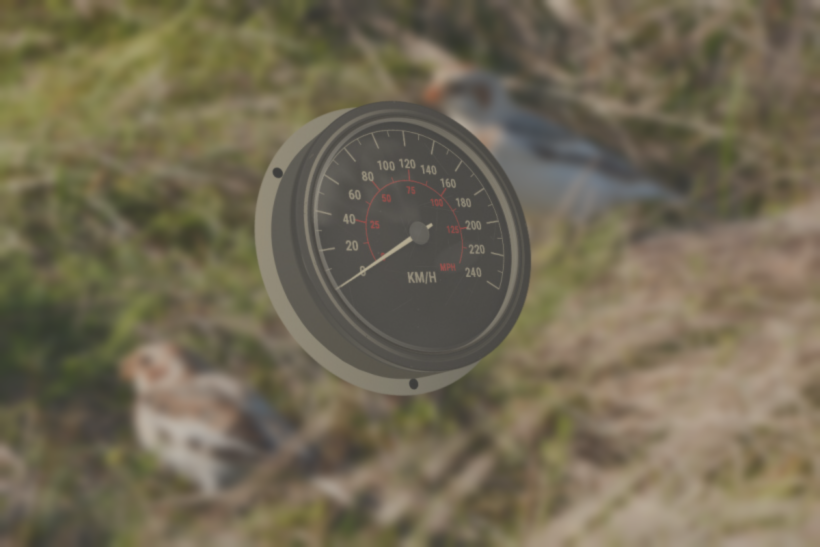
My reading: km/h 0
